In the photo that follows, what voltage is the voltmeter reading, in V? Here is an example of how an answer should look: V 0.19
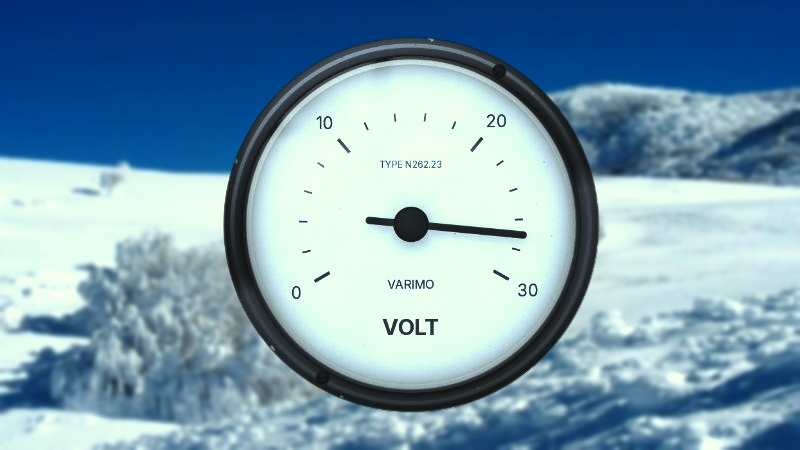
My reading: V 27
